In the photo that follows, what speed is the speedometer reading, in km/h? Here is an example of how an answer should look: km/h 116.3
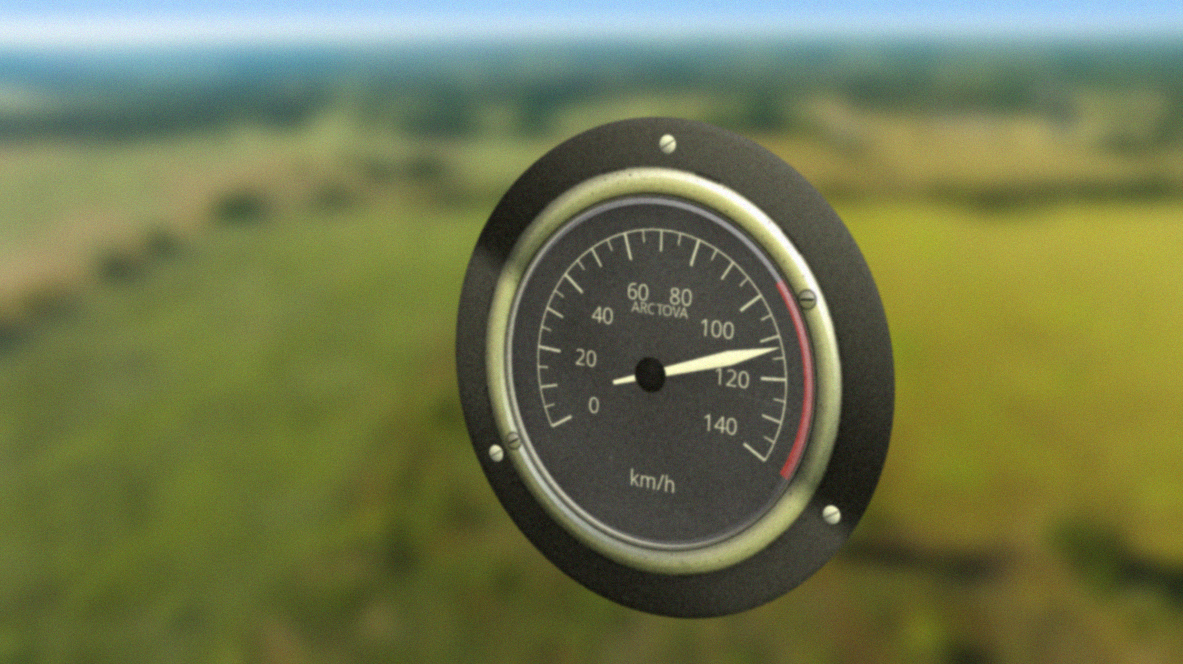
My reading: km/h 112.5
